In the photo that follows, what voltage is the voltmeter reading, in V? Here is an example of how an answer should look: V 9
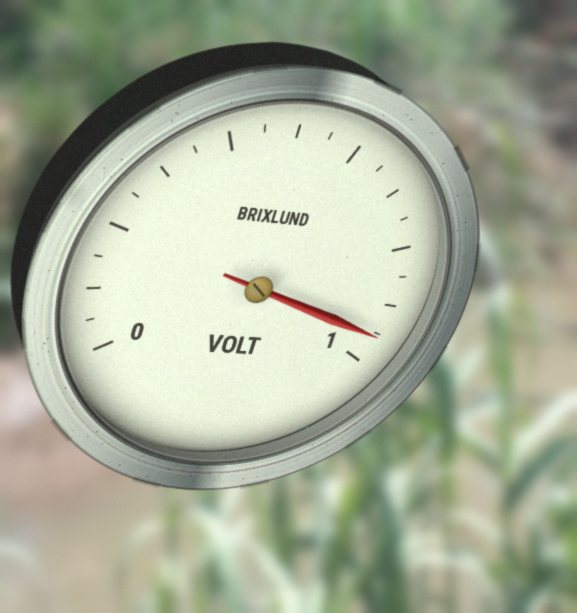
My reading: V 0.95
